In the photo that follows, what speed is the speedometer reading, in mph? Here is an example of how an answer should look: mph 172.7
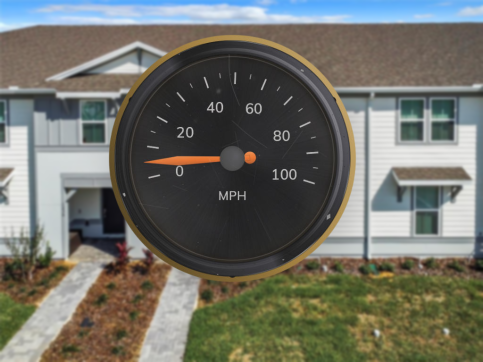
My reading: mph 5
